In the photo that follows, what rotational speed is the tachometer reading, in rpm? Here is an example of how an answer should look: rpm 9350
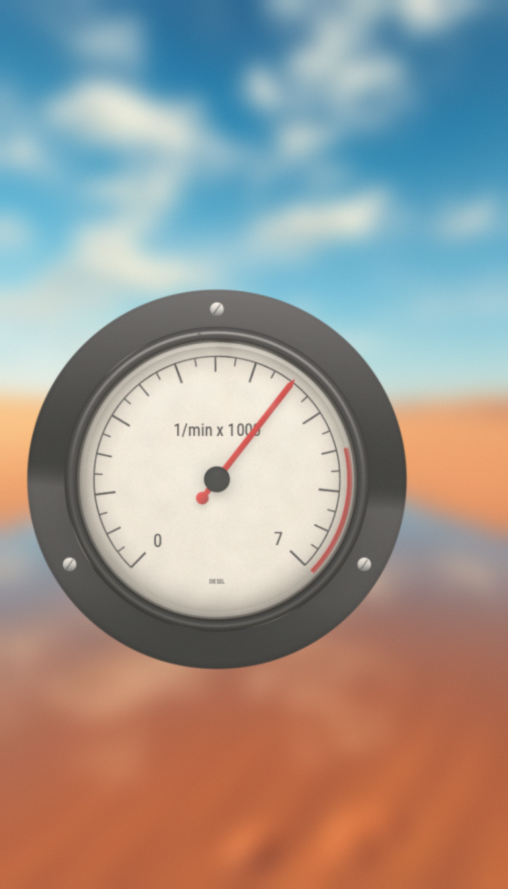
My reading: rpm 4500
